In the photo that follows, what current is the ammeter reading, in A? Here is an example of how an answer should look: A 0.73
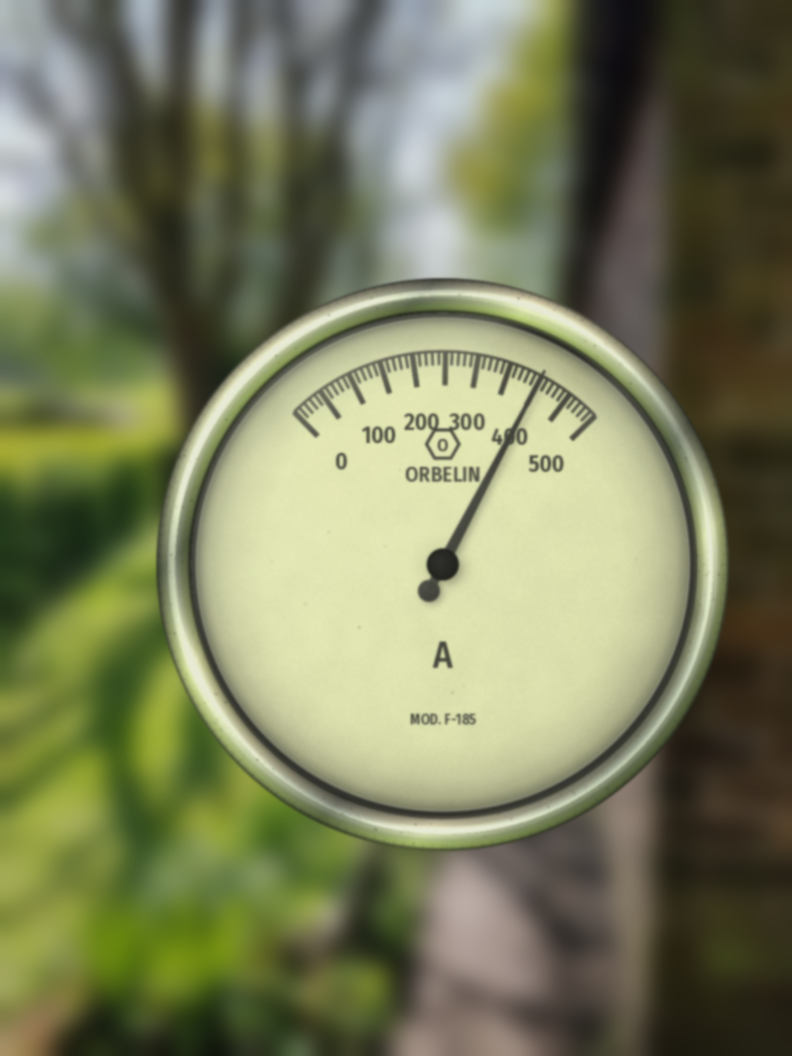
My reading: A 400
